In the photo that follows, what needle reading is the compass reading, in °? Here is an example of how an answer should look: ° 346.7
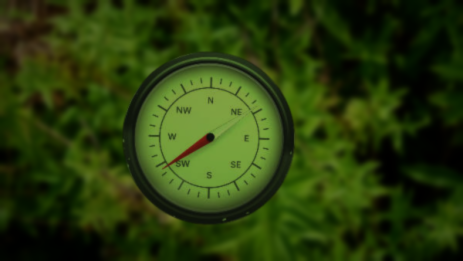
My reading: ° 235
